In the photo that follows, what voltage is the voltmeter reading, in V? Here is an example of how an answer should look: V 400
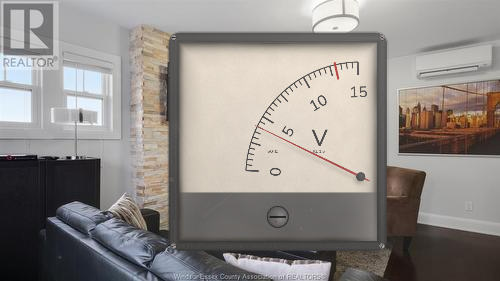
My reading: V 4
